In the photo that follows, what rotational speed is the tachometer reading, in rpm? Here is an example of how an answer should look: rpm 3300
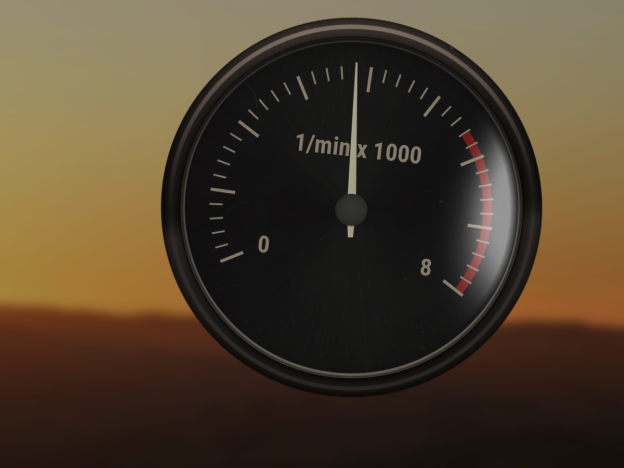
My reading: rpm 3800
